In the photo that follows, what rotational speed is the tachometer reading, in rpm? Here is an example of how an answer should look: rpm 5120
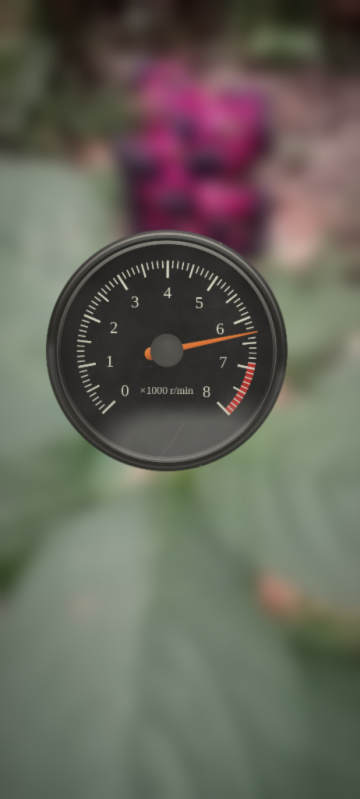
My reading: rpm 6300
